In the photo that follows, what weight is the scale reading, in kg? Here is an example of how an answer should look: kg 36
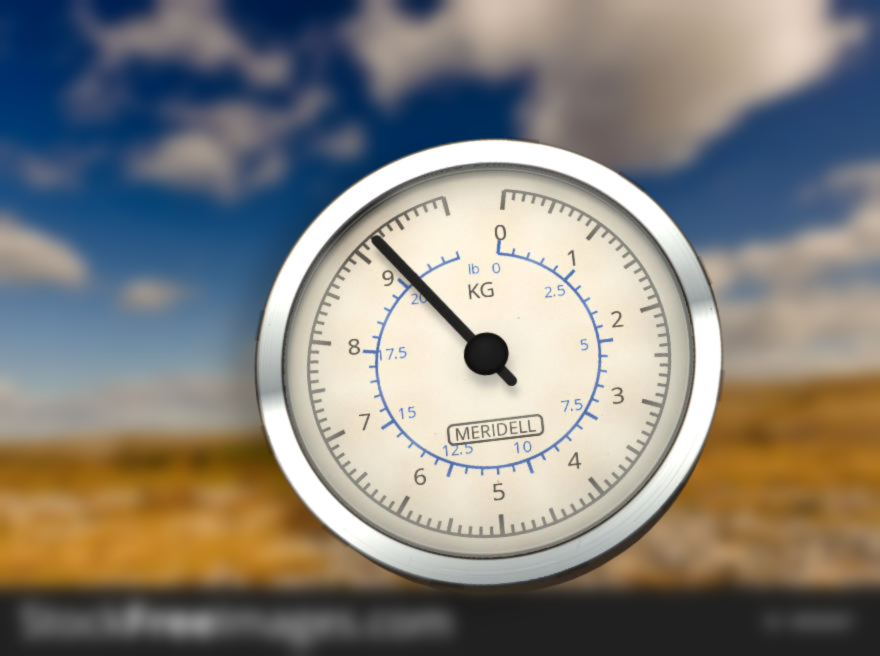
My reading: kg 9.2
